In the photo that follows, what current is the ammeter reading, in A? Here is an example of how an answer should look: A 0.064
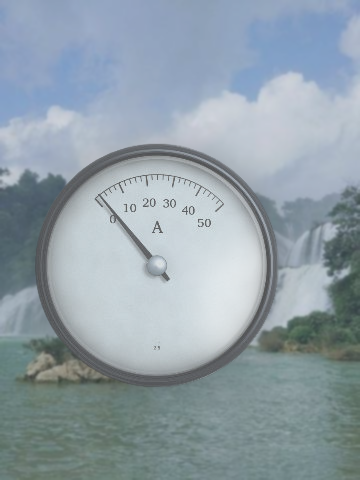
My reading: A 2
